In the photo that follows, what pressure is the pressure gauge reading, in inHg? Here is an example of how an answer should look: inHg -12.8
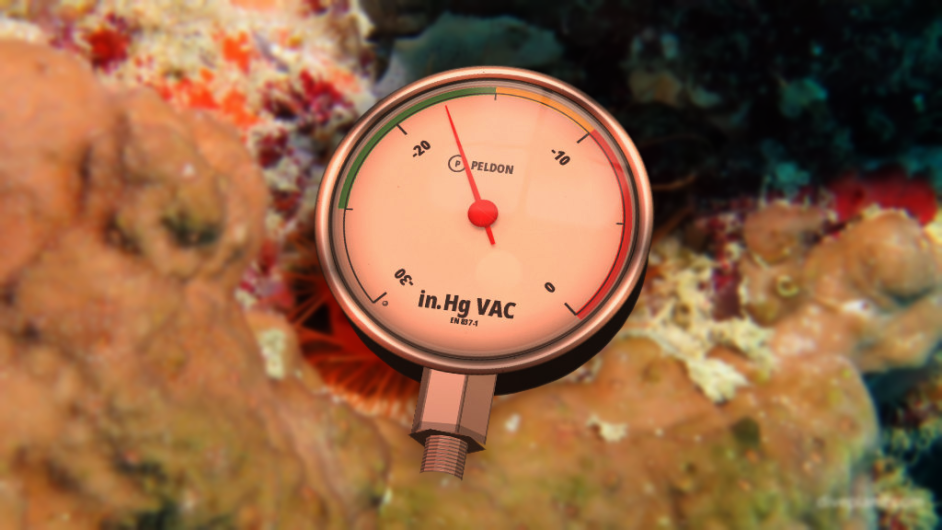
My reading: inHg -17.5
